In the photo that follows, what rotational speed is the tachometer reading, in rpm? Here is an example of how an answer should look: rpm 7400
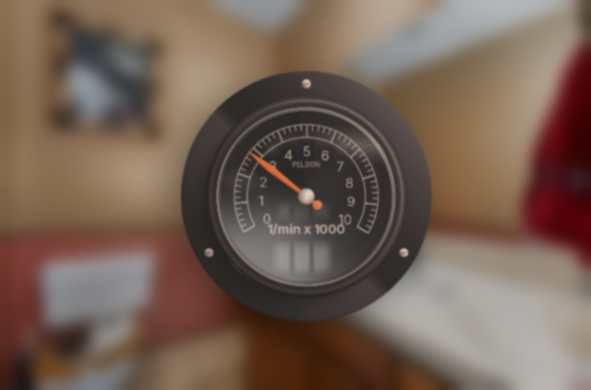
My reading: rpm 2800
